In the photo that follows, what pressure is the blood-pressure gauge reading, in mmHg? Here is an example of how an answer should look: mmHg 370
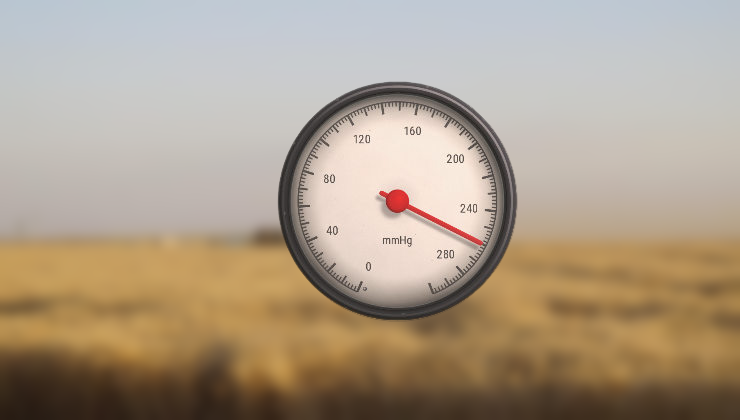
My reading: mmHg 260
